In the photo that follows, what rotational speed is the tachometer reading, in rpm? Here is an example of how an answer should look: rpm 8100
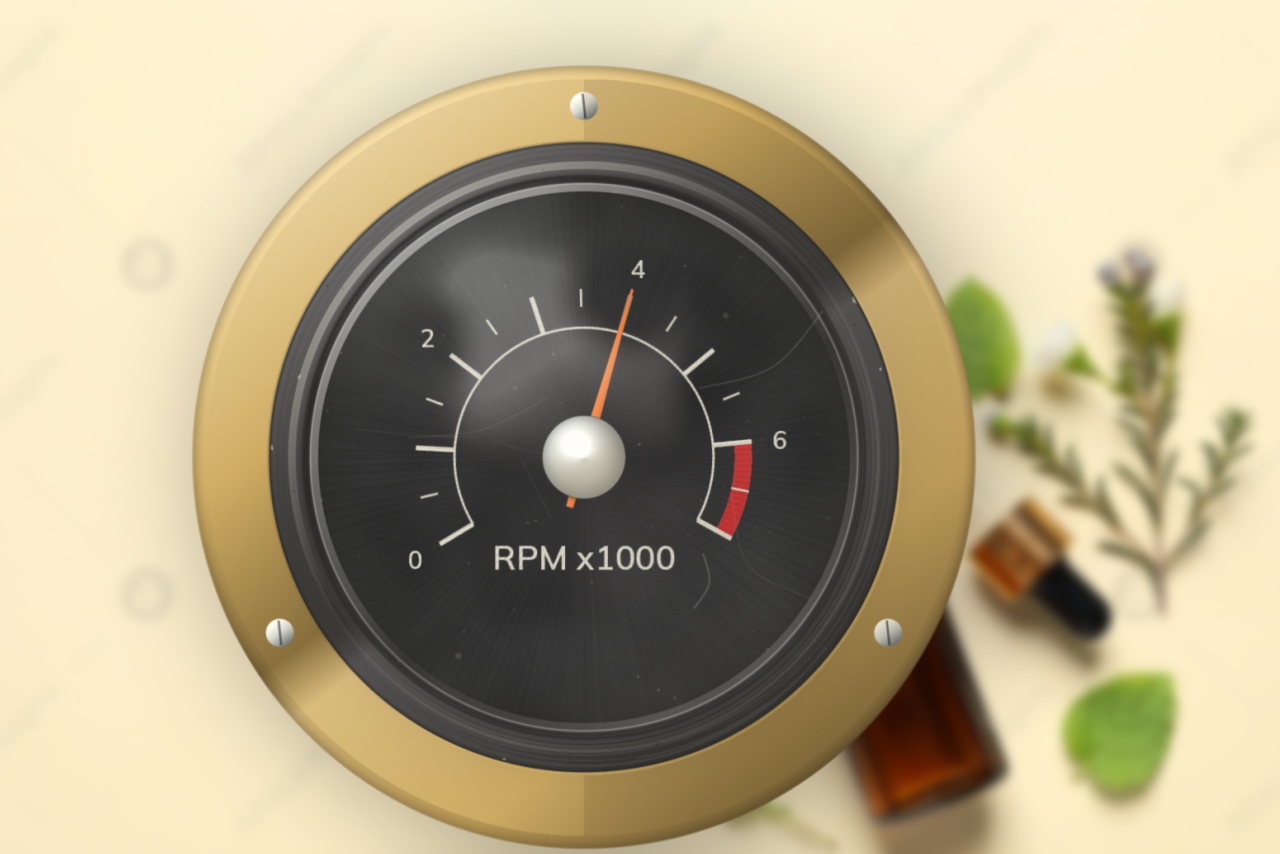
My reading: rpm 4000
